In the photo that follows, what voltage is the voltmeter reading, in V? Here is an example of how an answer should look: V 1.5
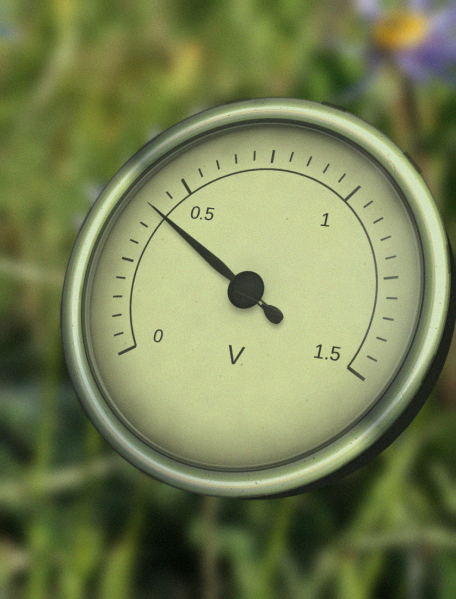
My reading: V 0.4
